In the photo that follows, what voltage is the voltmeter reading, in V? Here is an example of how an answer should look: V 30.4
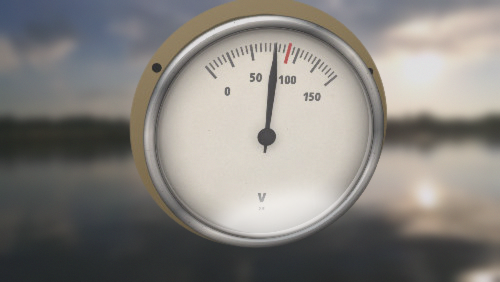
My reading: V 75
